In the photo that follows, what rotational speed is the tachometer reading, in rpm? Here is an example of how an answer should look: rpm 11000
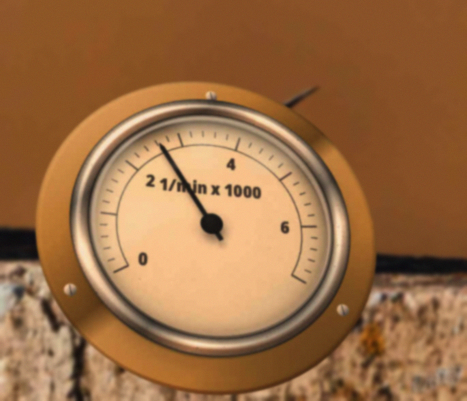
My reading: rpm 2600
